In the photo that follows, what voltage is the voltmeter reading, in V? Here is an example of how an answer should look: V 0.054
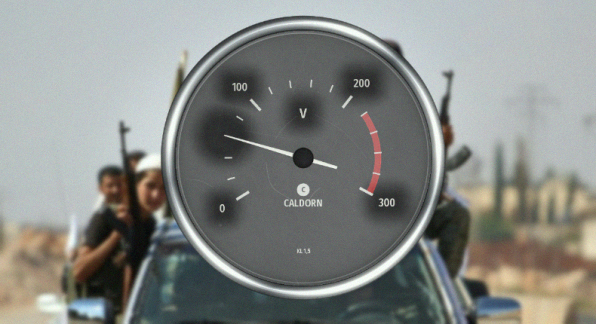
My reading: V 60
